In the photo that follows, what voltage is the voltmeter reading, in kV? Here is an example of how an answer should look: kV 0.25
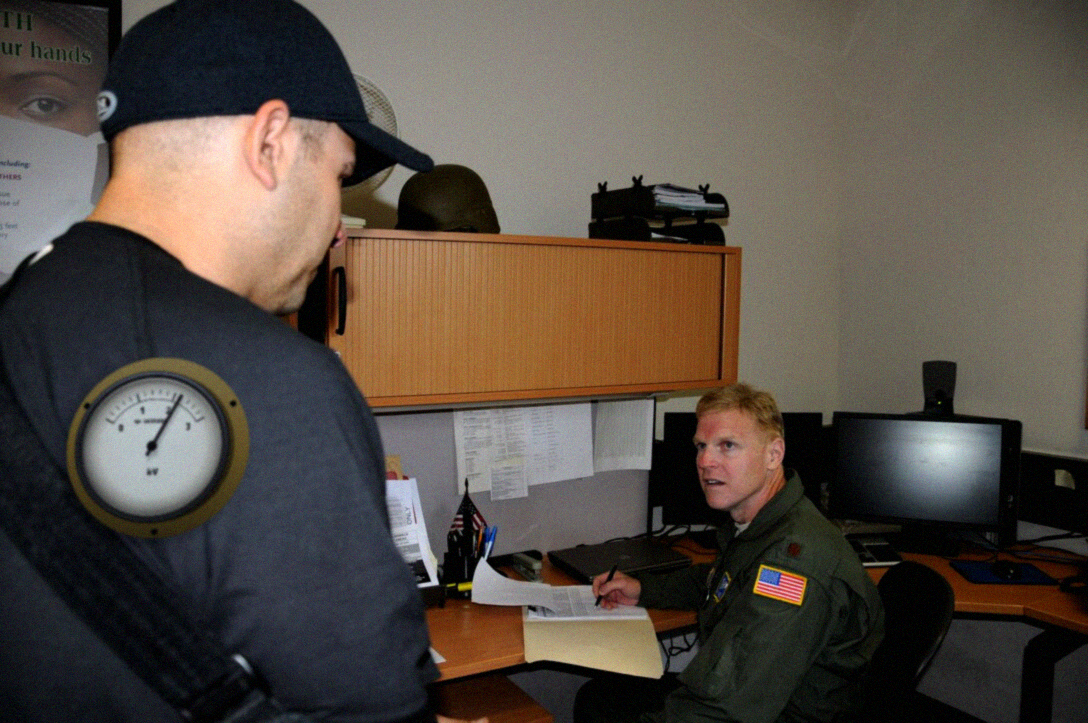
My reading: kV 2.2
